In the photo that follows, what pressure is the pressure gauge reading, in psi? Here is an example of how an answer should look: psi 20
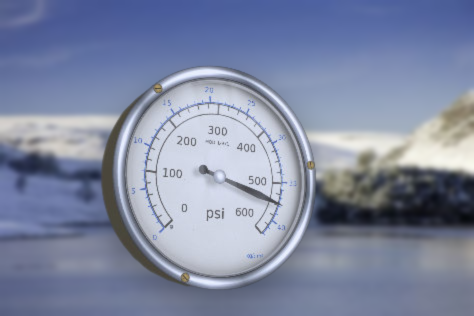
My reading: psi 540
